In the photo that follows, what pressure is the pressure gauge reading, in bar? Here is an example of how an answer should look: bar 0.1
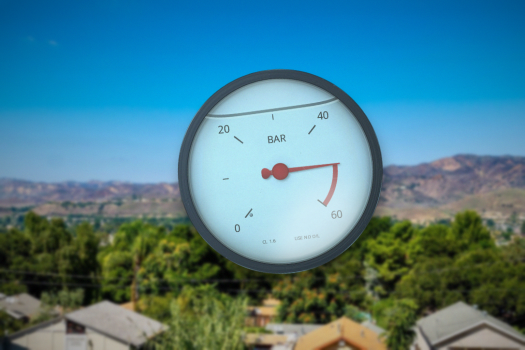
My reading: bar 50
